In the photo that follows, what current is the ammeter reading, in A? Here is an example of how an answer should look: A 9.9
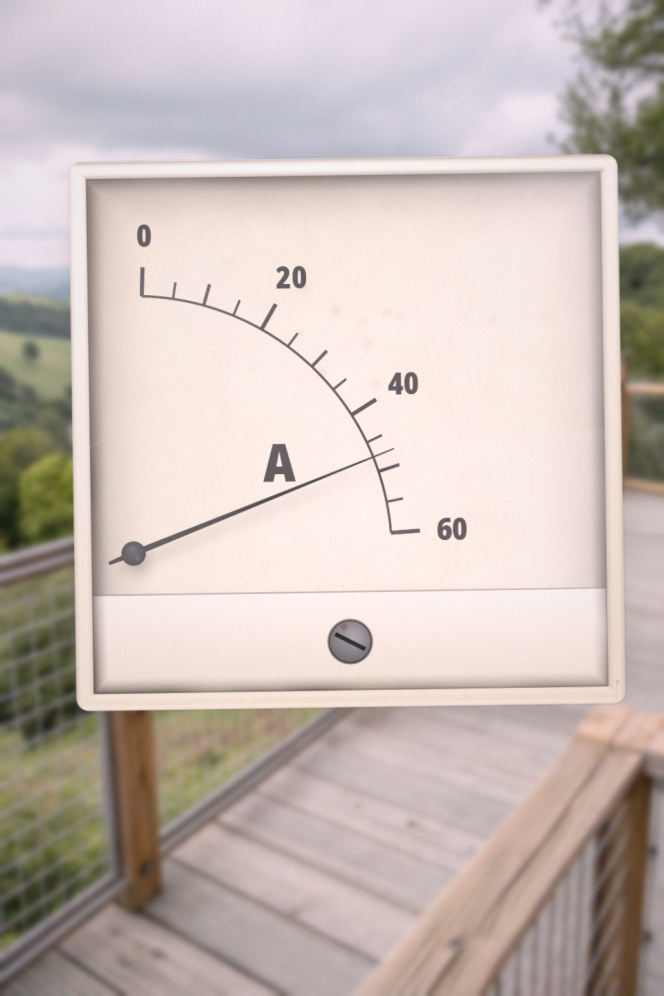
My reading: A 47.5
